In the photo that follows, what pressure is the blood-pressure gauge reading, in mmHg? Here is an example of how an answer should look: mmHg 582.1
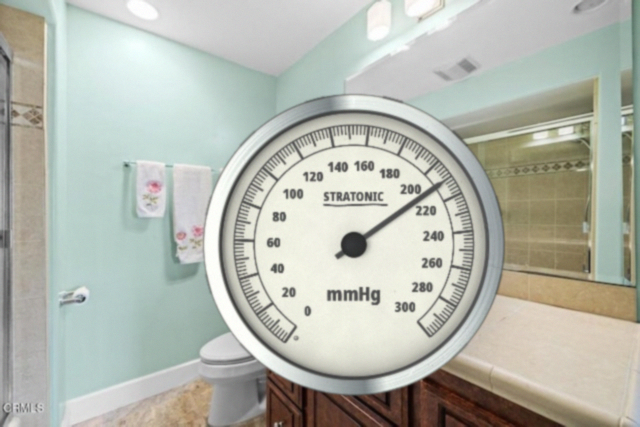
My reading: mmHg 210
